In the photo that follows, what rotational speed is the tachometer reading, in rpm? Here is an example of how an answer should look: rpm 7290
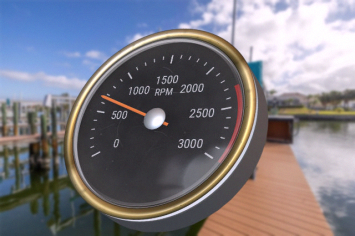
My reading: rpm 650
